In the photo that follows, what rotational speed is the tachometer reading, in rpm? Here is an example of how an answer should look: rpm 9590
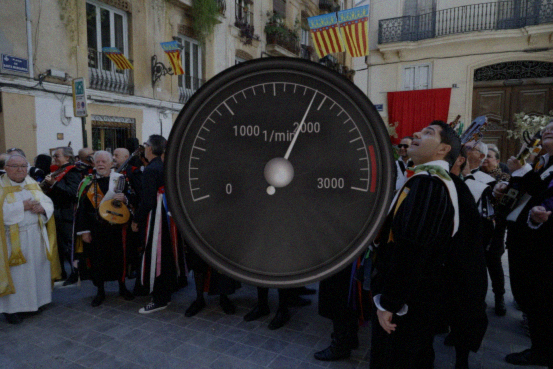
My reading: rpm 1900
